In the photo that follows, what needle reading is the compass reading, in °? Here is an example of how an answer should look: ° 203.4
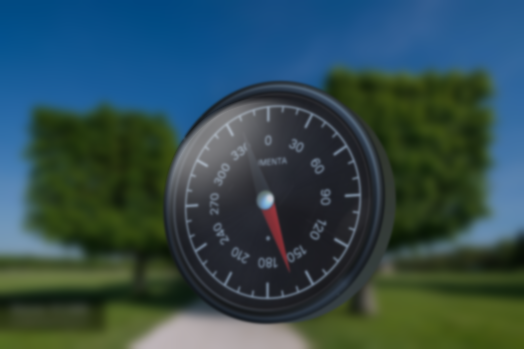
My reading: ° 160
